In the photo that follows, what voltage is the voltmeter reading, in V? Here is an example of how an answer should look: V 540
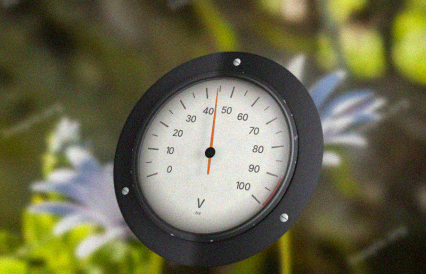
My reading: V 45
